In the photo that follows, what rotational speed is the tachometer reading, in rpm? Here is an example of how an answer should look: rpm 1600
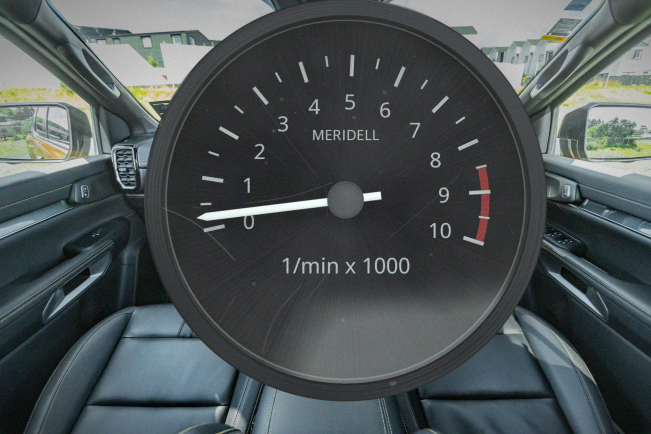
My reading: rpm 250
